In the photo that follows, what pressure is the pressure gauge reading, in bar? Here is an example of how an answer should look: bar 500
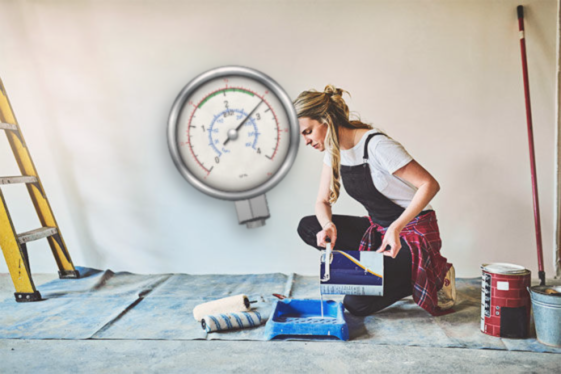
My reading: bar 2.8
